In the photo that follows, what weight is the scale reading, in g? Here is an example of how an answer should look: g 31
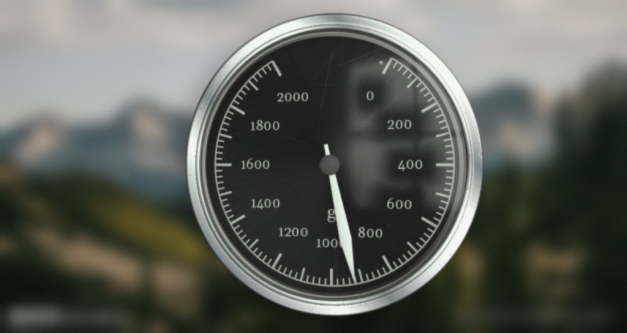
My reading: g 920
